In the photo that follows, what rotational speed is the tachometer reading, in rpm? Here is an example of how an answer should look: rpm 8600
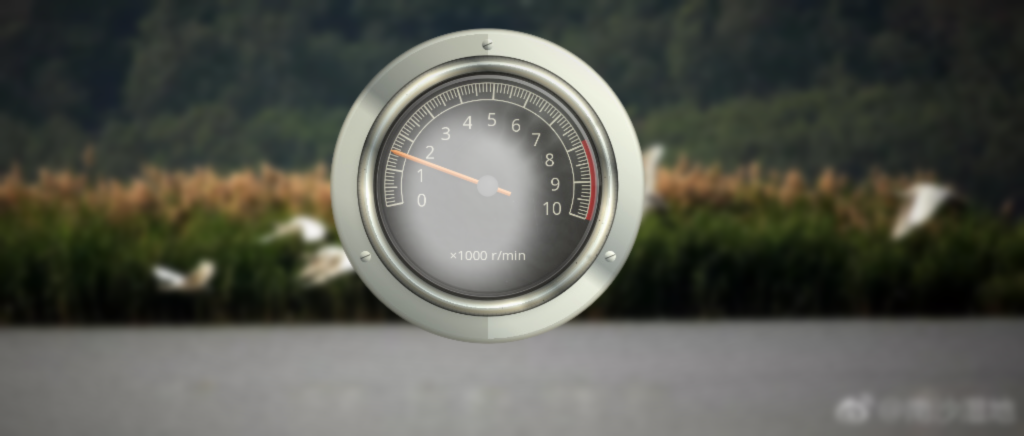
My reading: rpm 1500
